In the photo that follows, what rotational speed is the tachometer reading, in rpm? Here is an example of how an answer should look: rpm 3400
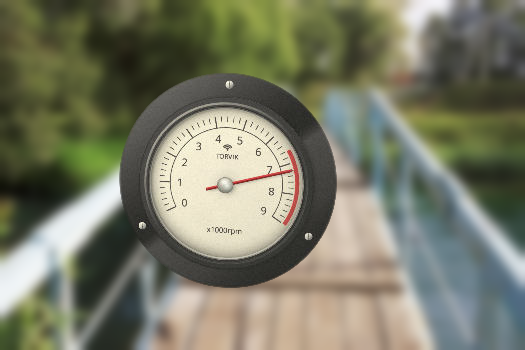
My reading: rpm 7200
